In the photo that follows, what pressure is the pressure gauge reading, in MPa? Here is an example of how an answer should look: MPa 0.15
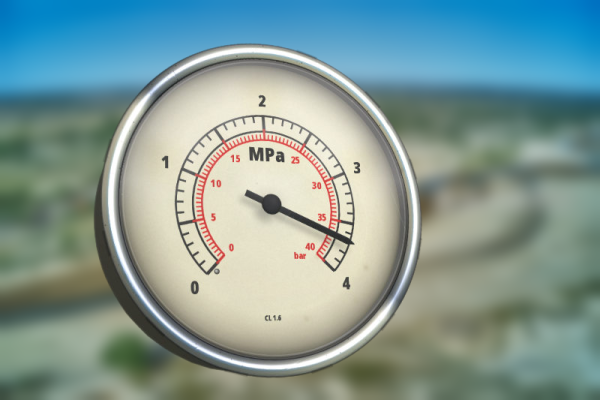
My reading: MPa 3.7
